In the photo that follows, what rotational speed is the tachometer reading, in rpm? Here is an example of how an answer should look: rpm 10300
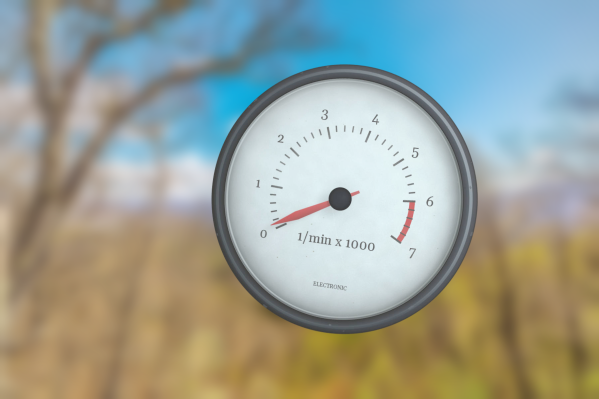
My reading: rpm 100
